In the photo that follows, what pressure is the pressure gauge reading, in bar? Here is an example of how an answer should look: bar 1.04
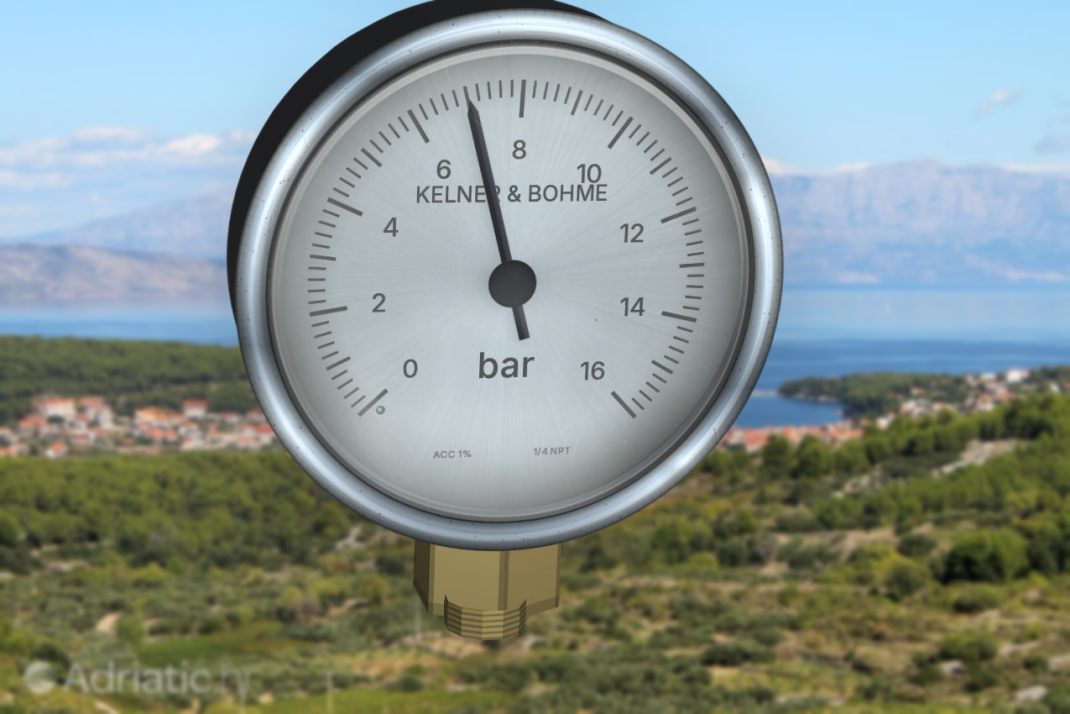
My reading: bar 7
